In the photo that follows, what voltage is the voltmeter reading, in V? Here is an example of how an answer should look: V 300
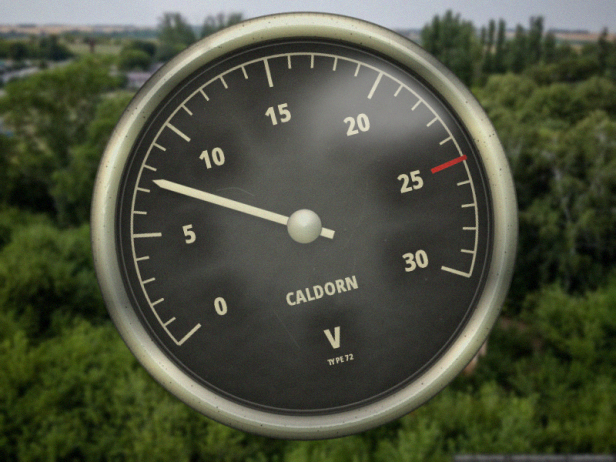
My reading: V 7.5
